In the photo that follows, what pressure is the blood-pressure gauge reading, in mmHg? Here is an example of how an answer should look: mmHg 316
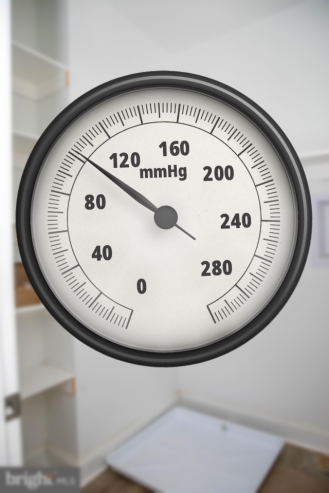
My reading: mmHg 102
